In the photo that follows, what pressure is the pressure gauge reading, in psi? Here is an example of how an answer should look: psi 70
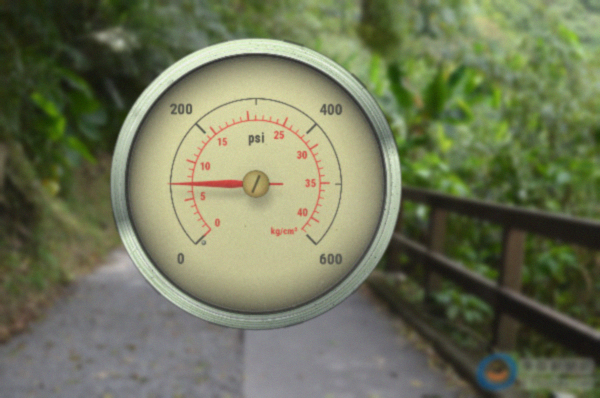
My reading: psi 100
